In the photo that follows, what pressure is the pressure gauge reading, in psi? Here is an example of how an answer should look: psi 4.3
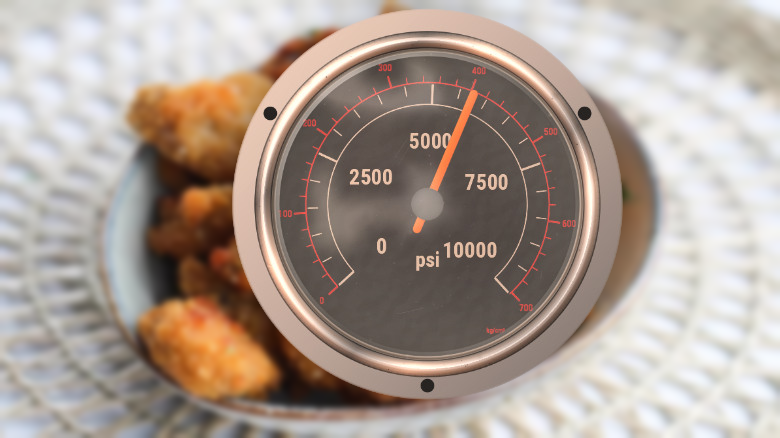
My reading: psi 5750
